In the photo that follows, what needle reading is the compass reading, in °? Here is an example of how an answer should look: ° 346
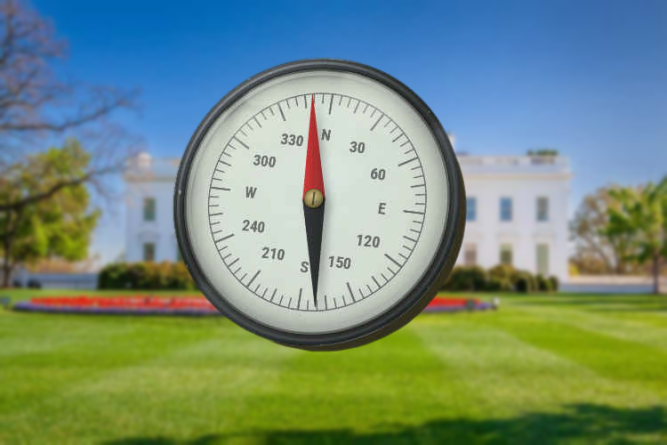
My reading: ° 350
